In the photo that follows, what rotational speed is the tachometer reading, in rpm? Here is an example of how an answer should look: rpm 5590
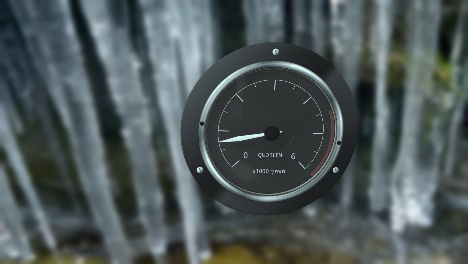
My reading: rpm 750
